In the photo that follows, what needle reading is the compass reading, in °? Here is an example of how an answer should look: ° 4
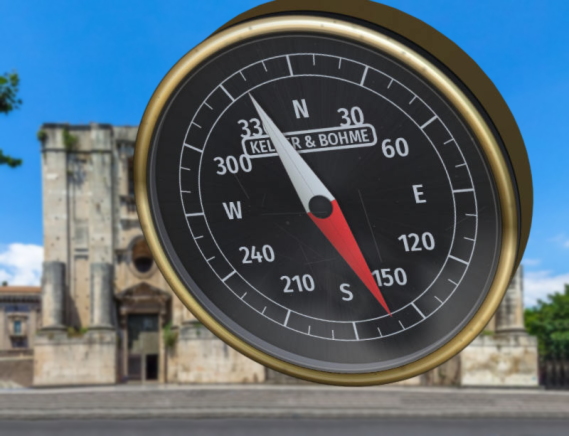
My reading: ° 160
